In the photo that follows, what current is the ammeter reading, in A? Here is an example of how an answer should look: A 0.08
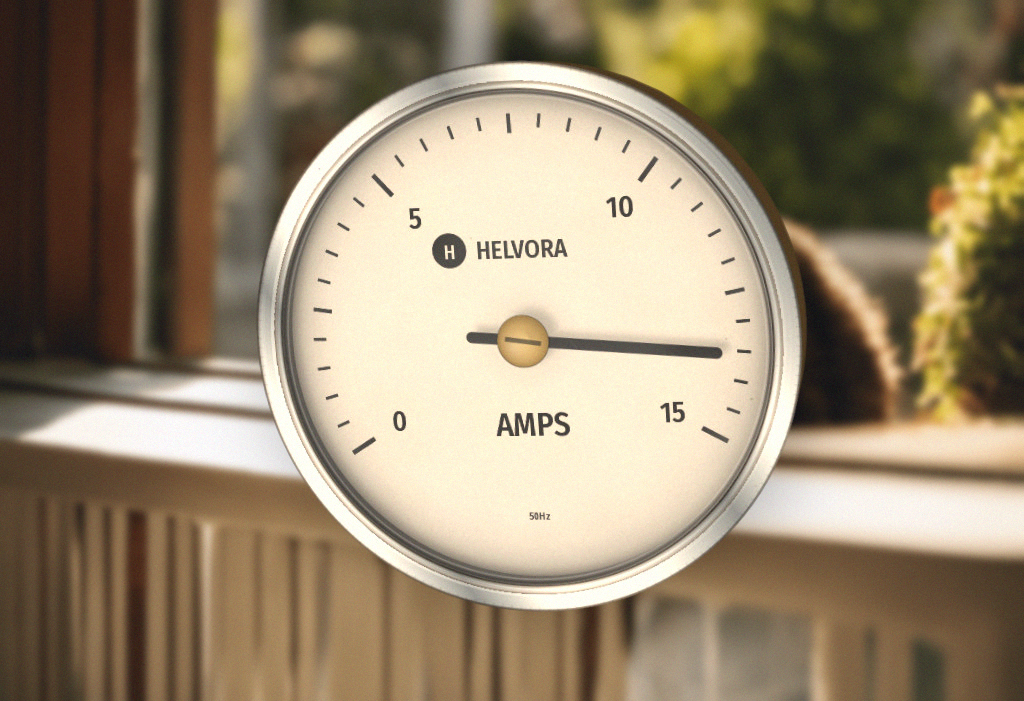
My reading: A 13.5
